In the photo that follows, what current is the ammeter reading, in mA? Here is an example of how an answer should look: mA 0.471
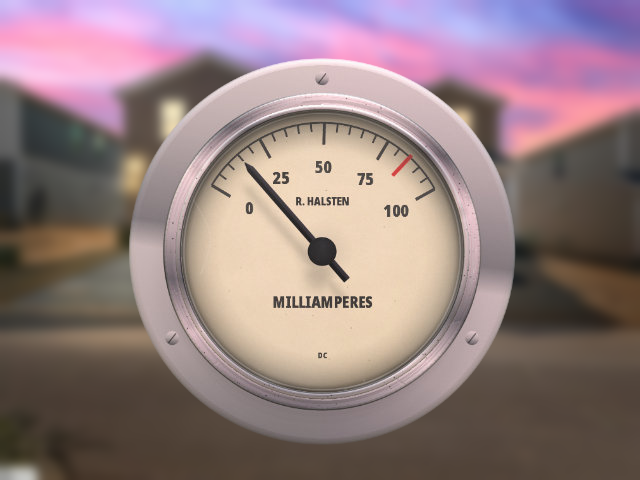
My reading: mA 15
